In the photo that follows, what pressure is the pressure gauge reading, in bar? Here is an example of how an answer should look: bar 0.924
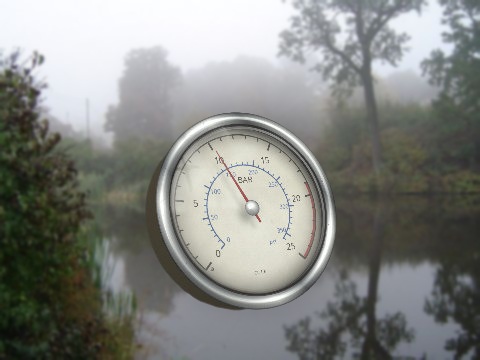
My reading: bar 10
